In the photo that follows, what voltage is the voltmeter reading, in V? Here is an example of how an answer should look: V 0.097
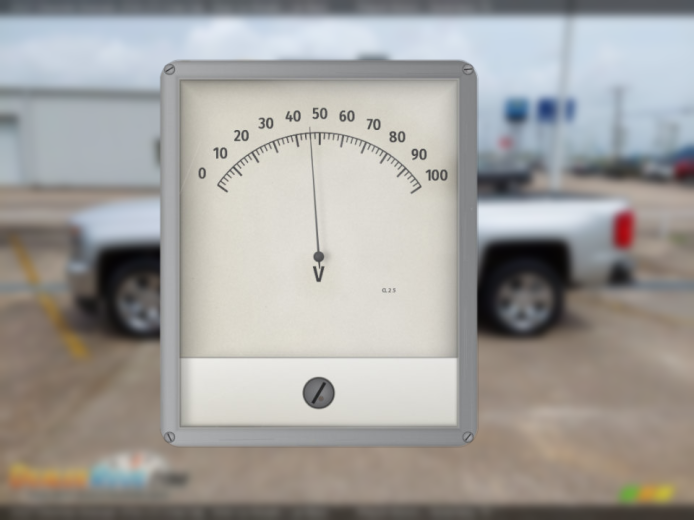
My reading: V 46
